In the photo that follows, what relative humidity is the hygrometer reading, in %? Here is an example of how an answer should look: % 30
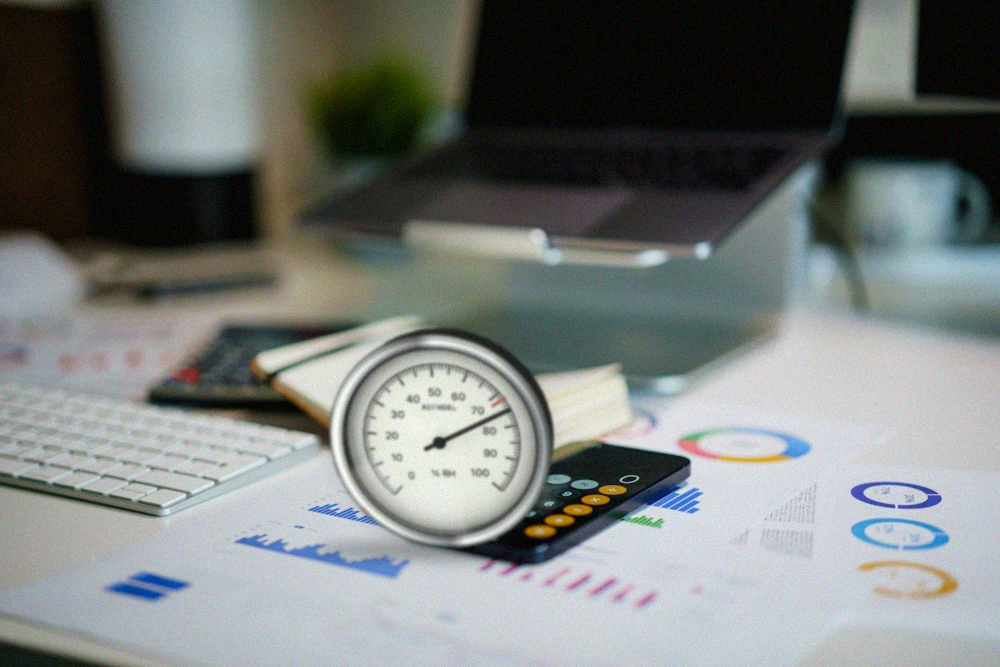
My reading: % 75
